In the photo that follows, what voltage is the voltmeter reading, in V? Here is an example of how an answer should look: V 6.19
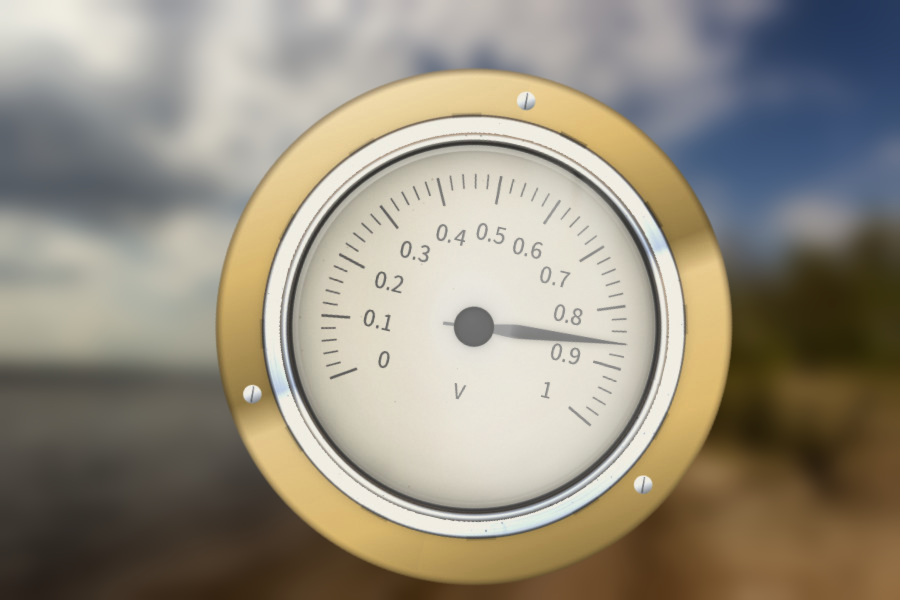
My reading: V 0.86
